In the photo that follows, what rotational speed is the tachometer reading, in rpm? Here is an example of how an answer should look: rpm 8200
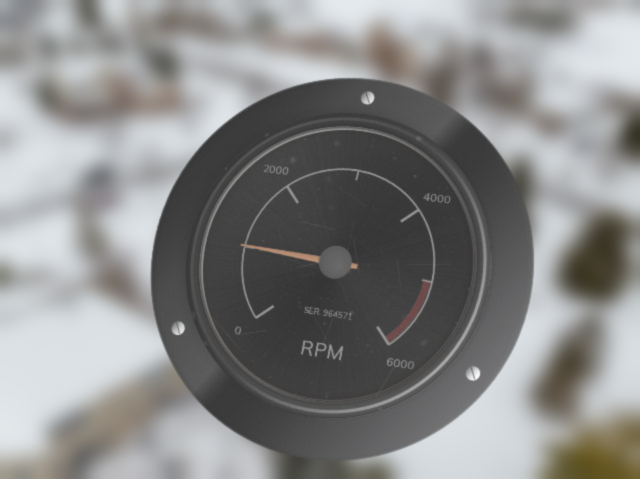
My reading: rpm 1000
